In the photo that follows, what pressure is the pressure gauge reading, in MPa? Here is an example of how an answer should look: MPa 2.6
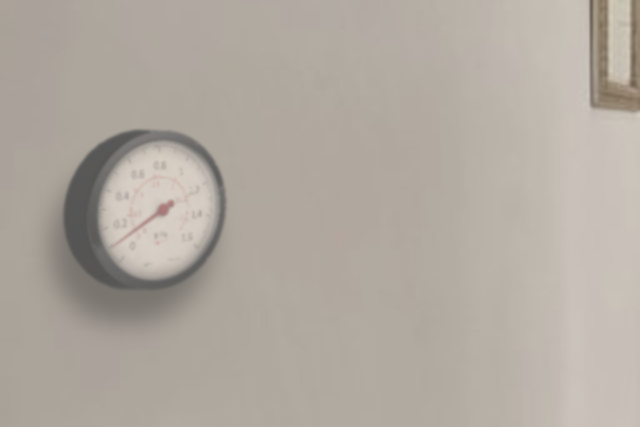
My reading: MPa 0.1
